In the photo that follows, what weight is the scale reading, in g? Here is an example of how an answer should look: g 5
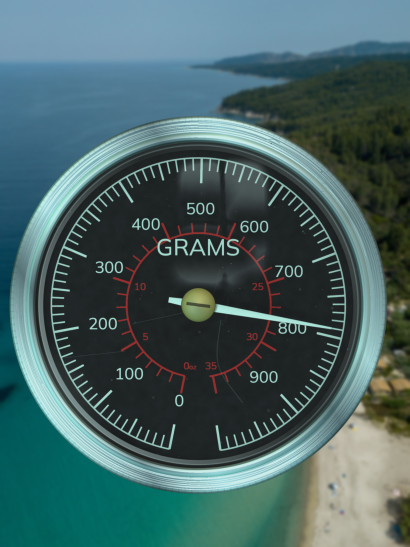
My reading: g 790
